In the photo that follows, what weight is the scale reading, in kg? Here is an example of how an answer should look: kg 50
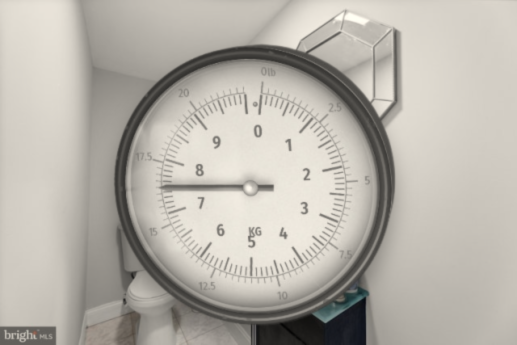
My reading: kg 7.5
